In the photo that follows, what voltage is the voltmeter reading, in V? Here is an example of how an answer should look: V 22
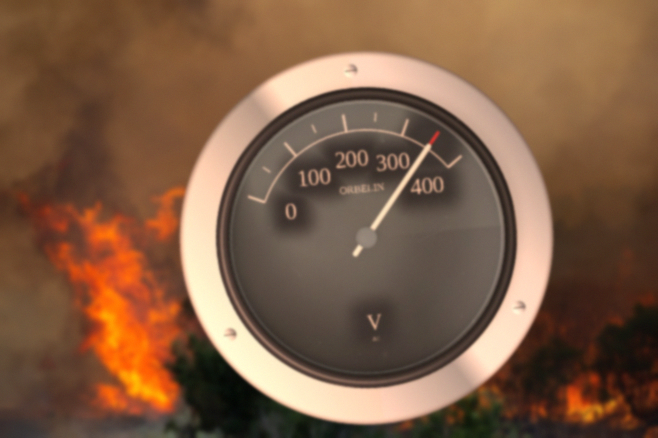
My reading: V 350
